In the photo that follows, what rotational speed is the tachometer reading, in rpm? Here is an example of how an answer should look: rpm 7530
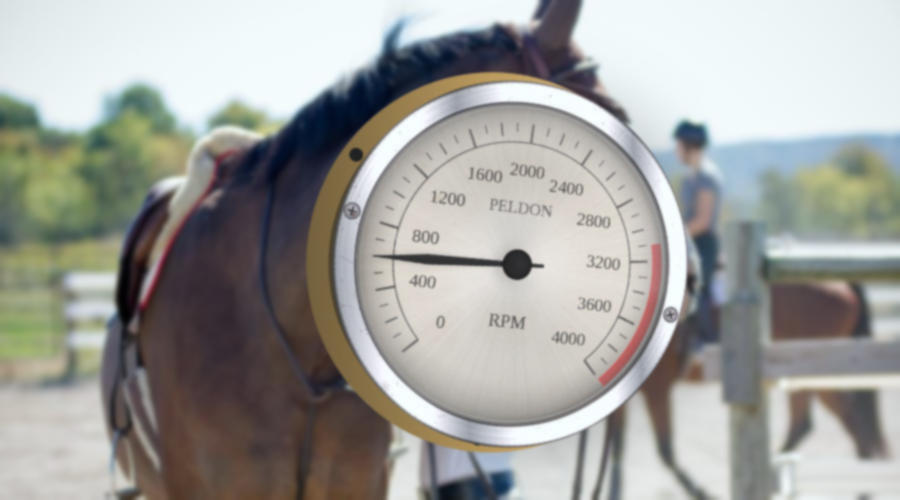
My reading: rpm 600
